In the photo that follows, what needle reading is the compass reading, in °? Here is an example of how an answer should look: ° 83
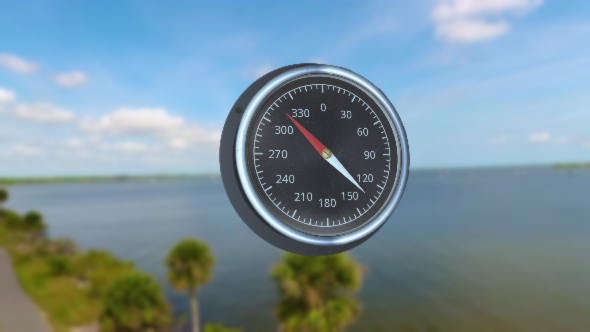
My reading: ° 315
